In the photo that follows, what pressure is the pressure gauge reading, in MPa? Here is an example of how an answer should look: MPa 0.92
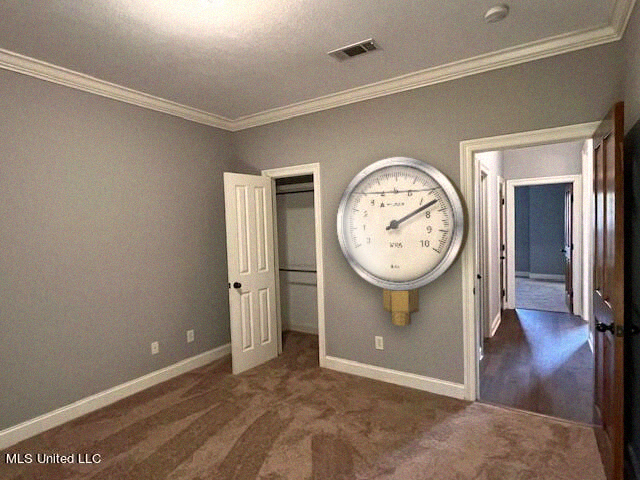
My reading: MPa 7.5
